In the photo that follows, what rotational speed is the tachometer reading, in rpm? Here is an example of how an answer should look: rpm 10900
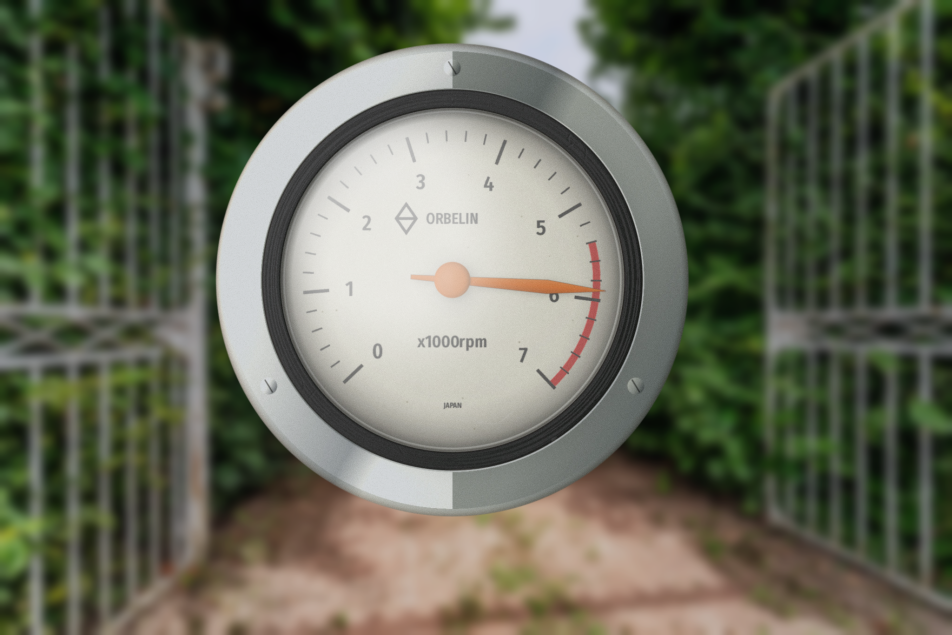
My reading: rpm 5900
